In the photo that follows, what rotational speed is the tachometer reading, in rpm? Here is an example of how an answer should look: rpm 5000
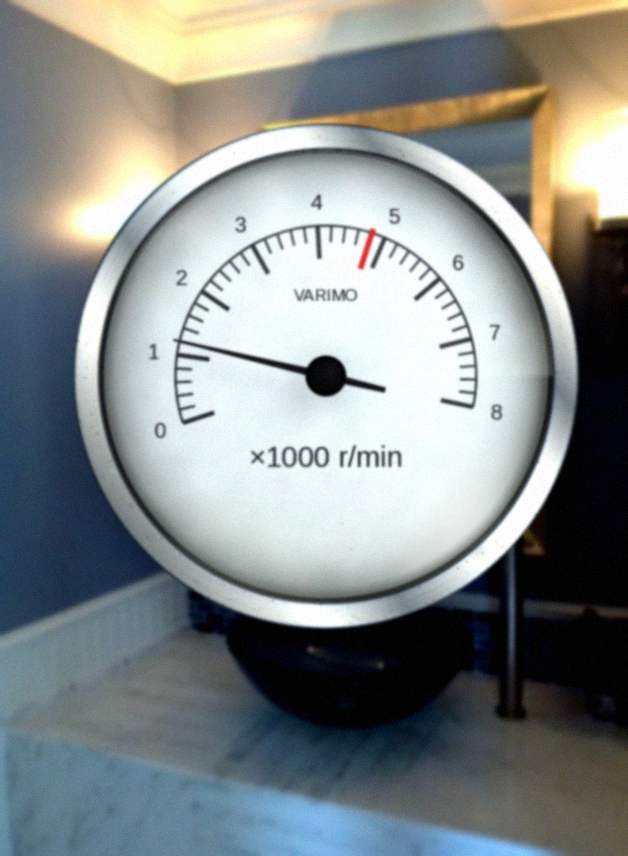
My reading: rpm 1200
